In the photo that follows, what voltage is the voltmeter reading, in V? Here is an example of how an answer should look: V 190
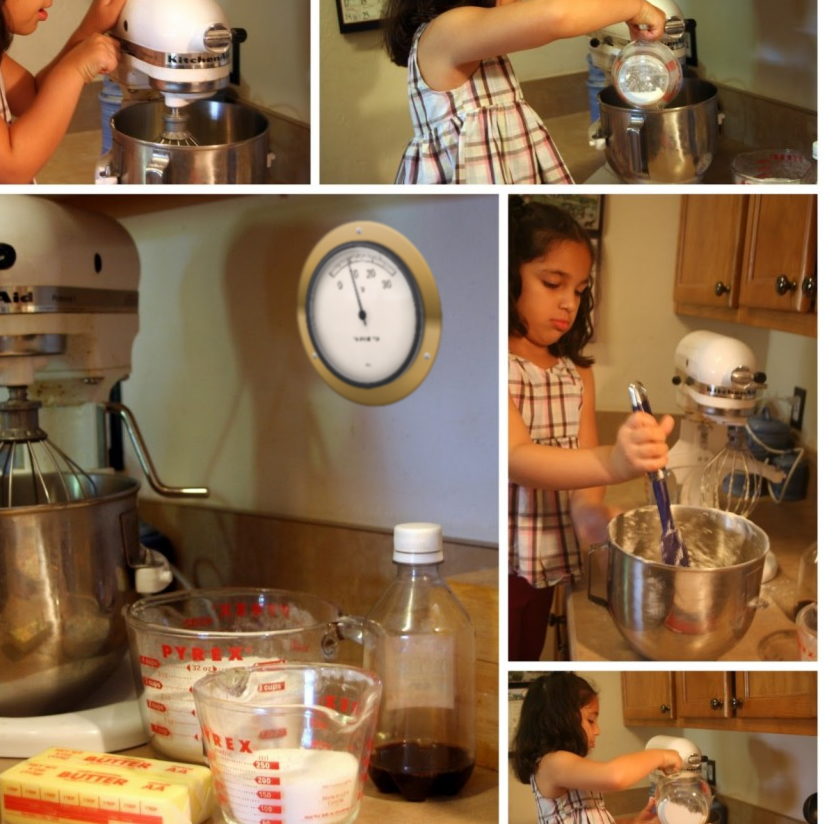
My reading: V 10
